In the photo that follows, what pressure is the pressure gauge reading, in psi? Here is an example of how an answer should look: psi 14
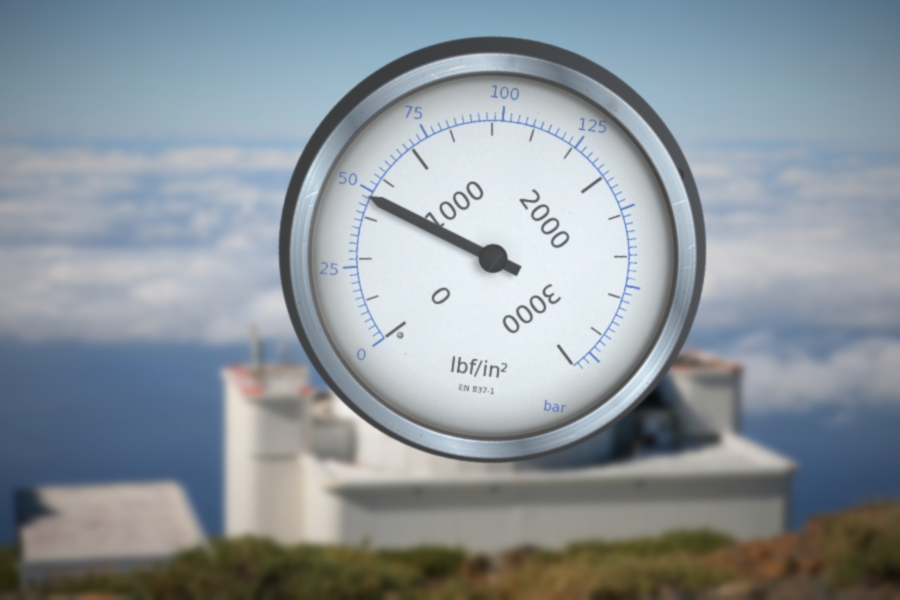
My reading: psi 700
